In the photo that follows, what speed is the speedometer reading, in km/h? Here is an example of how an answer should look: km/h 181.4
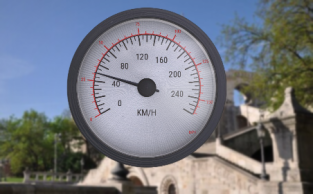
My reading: km/h 50
